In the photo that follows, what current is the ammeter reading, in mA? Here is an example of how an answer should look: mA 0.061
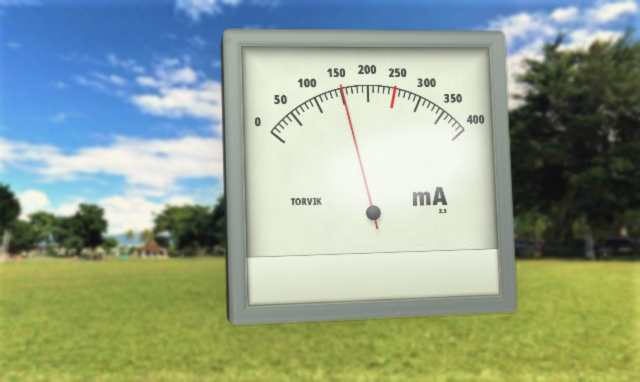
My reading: mA 150
